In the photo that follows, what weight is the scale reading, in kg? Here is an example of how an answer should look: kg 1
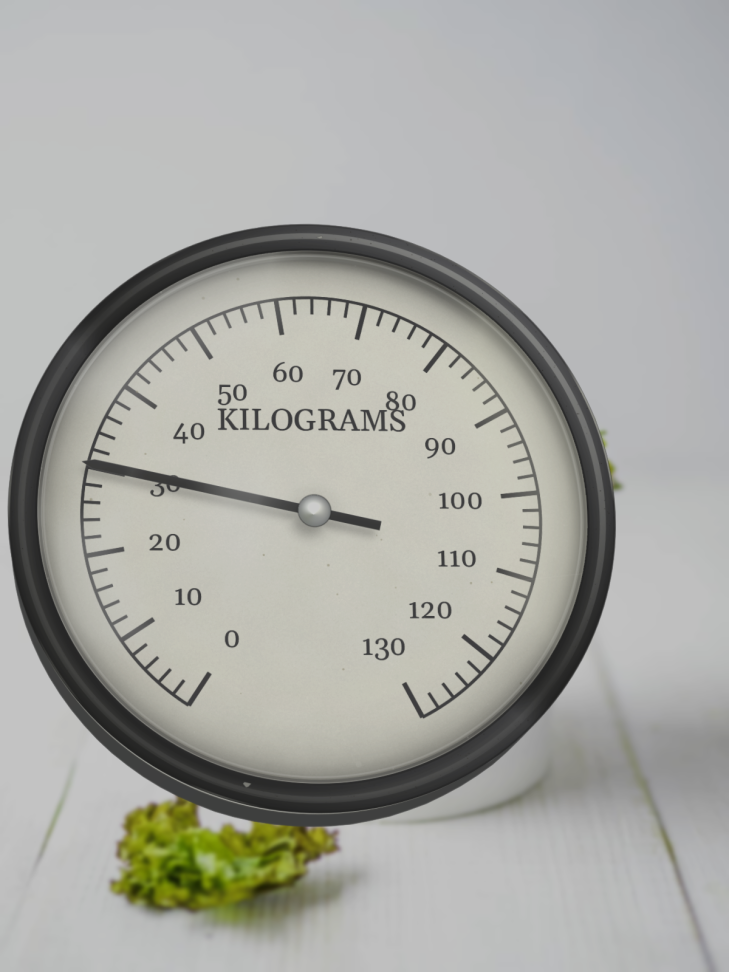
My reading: kg 30
